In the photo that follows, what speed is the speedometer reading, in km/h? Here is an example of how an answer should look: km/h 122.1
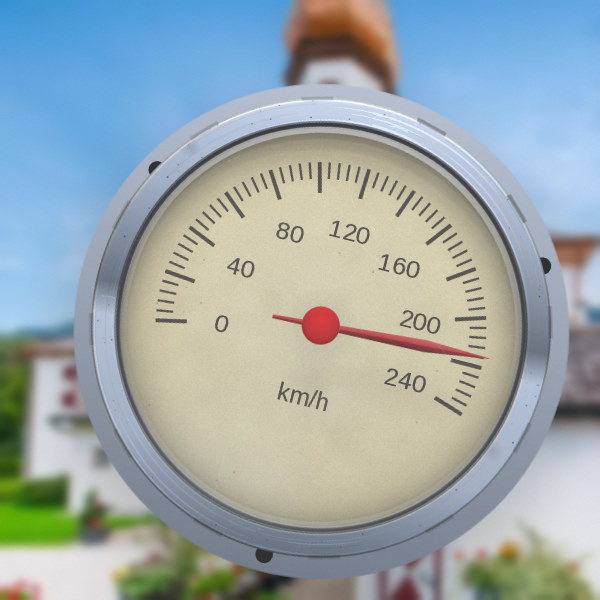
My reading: km/h 216
